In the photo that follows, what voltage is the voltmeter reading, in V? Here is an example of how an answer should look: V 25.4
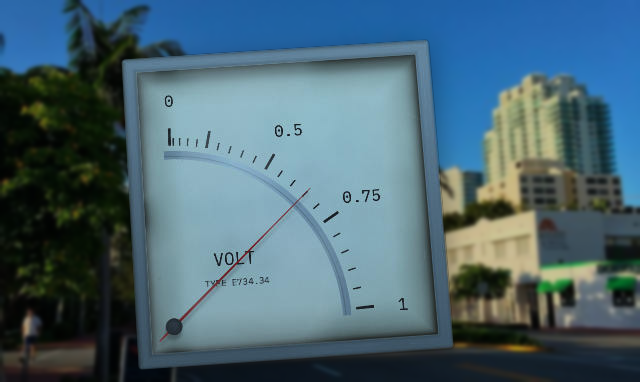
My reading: V 0.65
